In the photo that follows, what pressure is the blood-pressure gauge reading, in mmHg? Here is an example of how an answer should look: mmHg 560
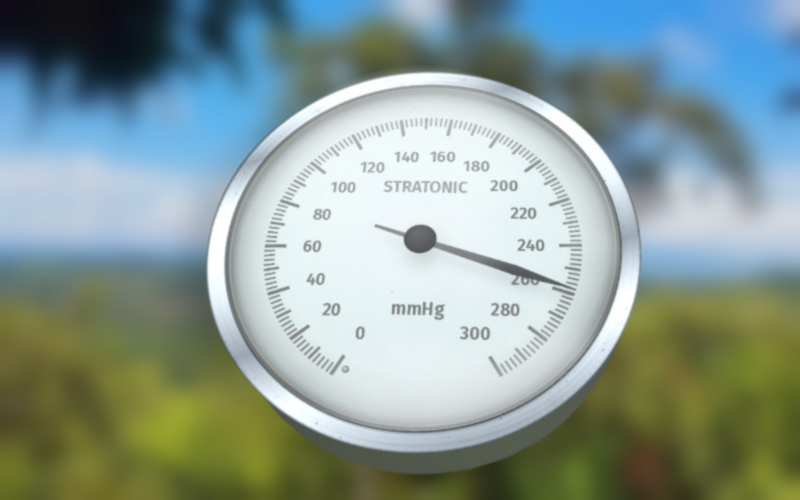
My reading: mmHg 260
